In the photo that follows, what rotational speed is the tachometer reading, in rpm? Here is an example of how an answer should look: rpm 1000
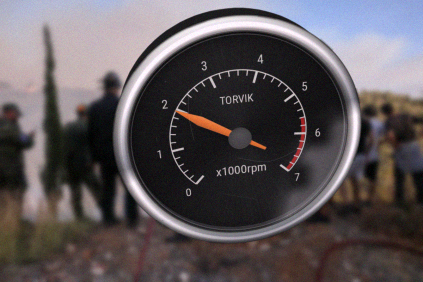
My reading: rpm 2000
